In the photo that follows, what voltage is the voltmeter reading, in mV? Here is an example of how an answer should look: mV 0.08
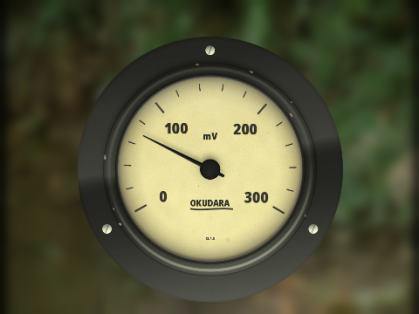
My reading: mV 70
